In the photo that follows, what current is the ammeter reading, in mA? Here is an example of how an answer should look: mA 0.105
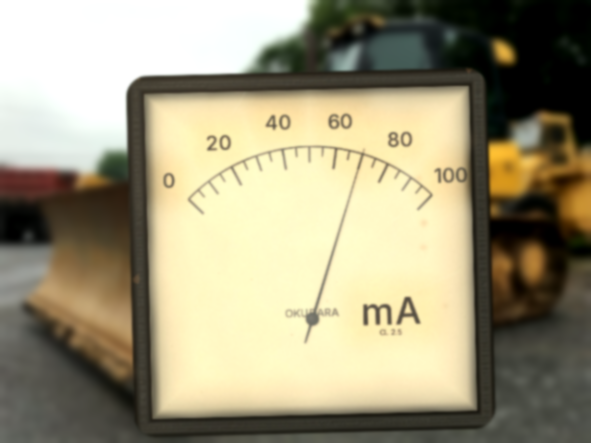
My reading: mA 70
